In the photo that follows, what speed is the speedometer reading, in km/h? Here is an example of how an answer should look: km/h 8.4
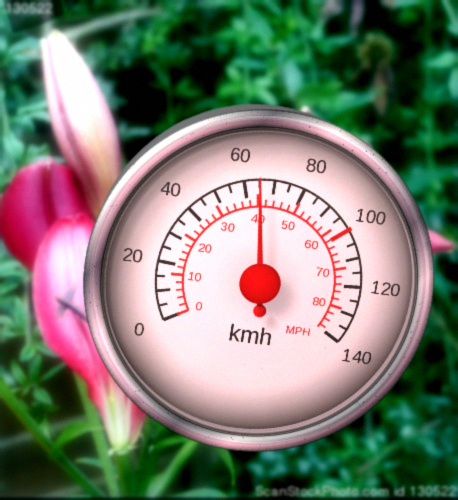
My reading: km/h 65
